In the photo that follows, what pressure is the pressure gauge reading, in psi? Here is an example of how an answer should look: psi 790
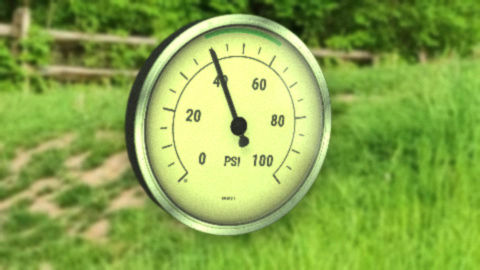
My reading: psi 40
